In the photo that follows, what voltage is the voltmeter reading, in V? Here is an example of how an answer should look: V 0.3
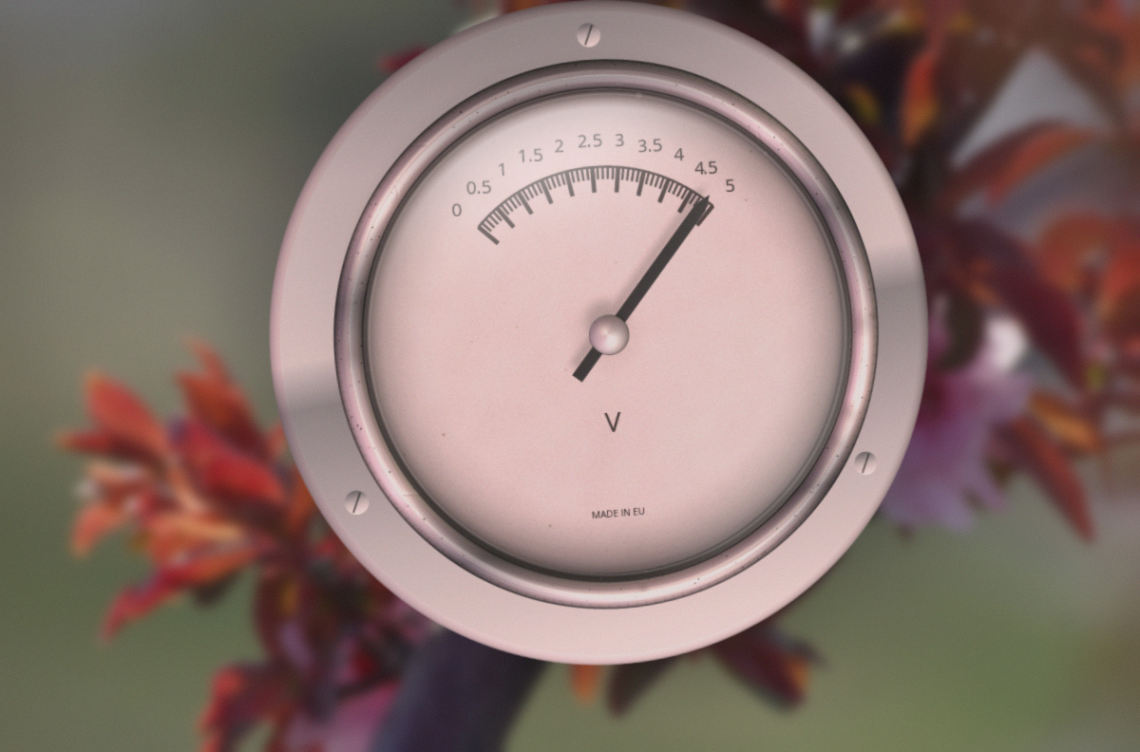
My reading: V 4.8
